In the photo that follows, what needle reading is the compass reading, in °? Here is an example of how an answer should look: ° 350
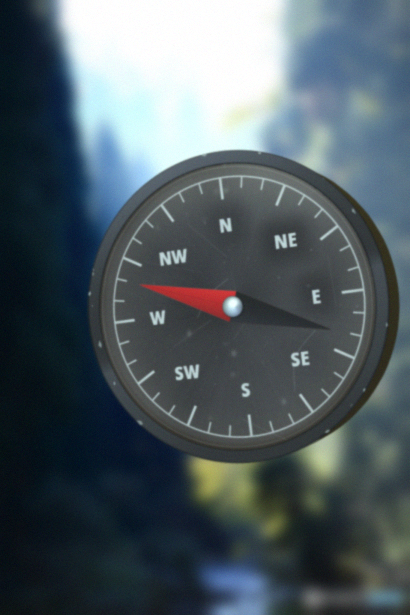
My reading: ° 290
